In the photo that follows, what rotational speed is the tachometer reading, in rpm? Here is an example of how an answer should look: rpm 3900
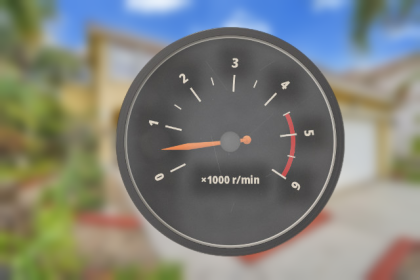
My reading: rpm 500
